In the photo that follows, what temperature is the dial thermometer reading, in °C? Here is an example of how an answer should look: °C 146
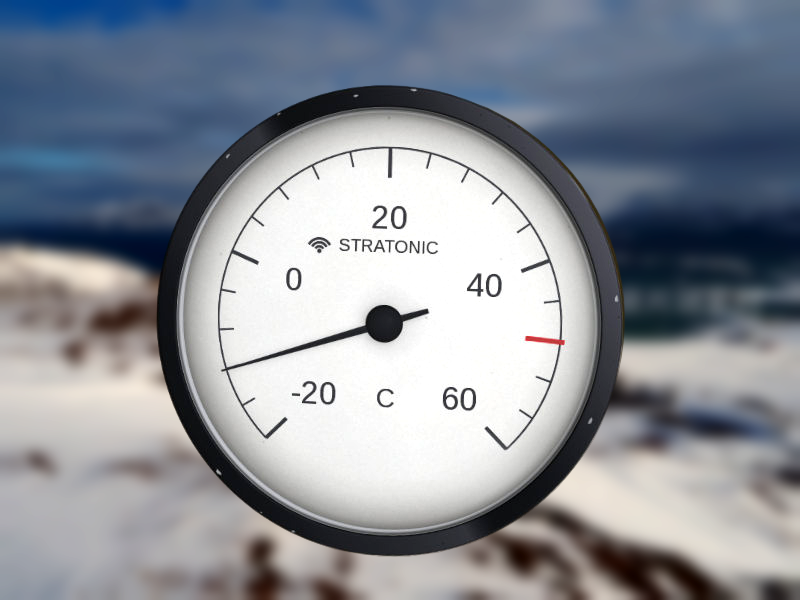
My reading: °C -12
